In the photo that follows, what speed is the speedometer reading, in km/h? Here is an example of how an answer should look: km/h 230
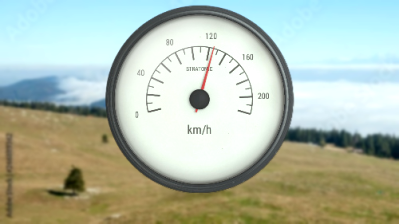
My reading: km/h 125
